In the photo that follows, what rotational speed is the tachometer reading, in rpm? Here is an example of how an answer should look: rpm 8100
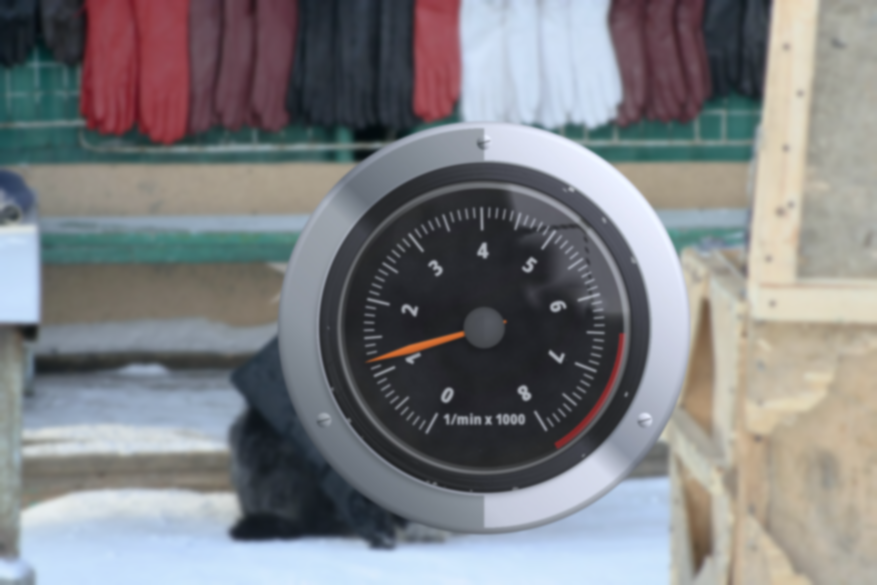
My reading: rpm 1200
